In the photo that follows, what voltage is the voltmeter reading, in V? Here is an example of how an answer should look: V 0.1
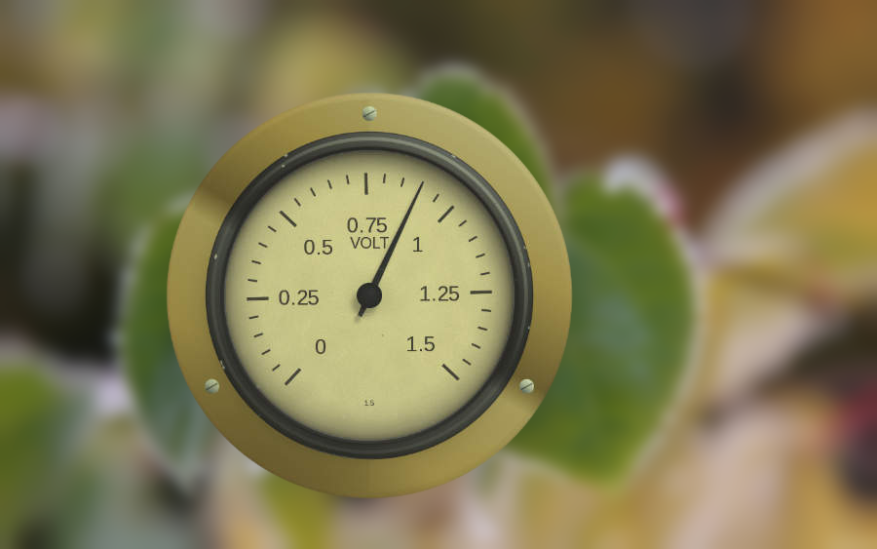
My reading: V 0.9
